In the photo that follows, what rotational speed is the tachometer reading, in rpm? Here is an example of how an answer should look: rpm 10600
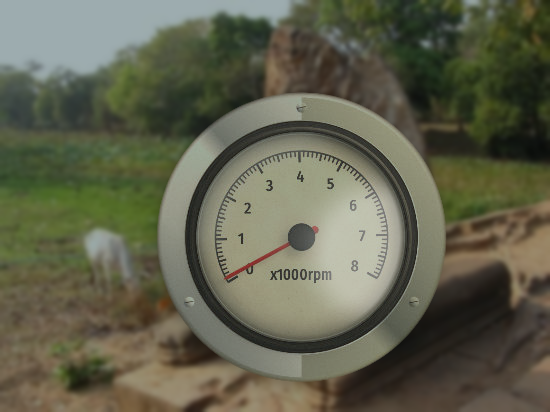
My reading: rpm 100
